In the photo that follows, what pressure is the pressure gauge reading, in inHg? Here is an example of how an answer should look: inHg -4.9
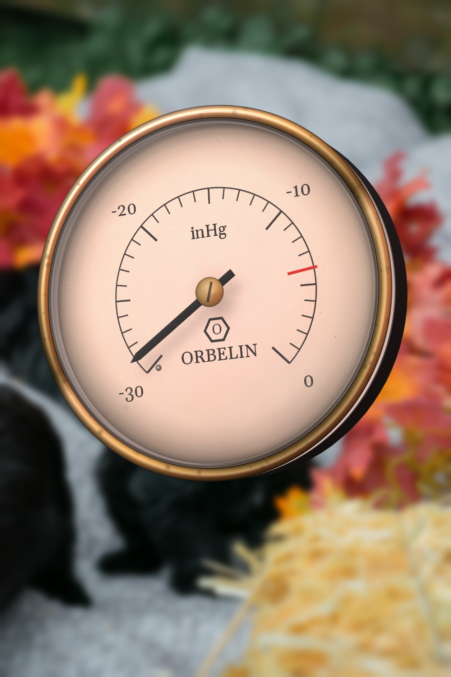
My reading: inHg -29
